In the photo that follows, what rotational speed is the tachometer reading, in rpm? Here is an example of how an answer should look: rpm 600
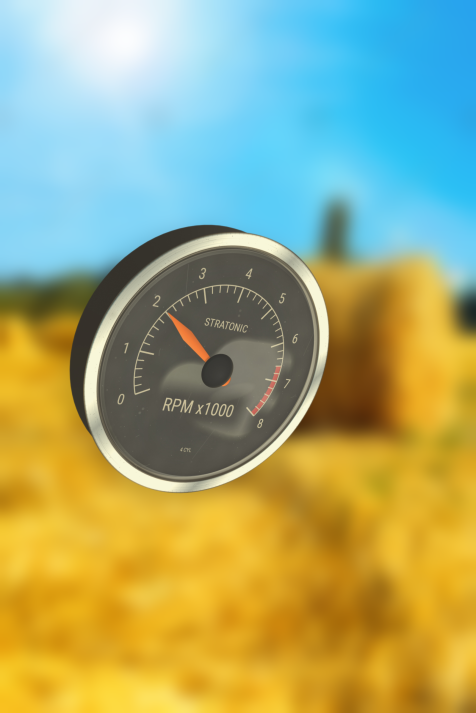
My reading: rpm 2000
